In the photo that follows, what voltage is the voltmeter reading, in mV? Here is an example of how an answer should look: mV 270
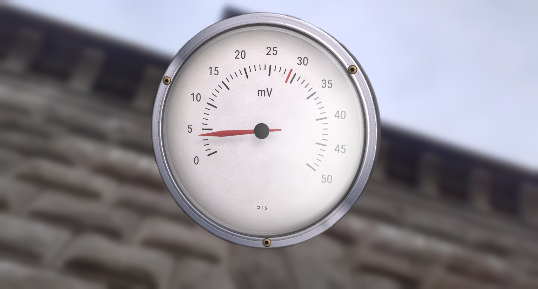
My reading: mV 4
